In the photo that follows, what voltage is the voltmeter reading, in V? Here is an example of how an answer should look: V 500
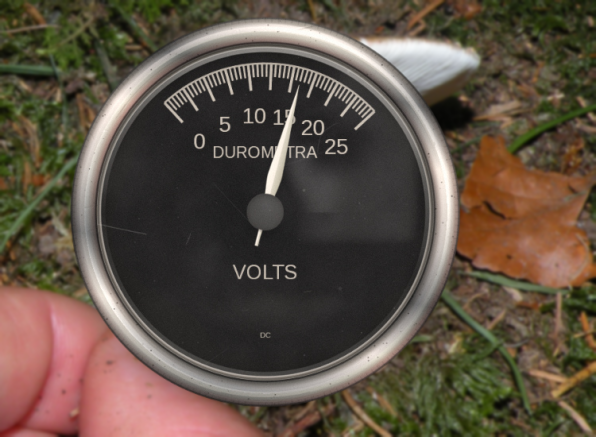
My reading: V 16
